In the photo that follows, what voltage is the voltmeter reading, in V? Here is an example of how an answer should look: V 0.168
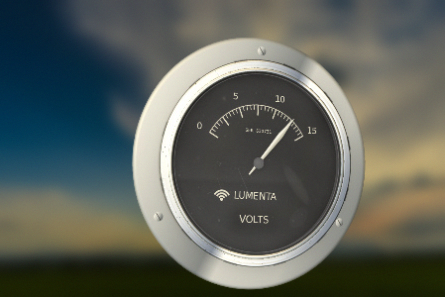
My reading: V 12.5
